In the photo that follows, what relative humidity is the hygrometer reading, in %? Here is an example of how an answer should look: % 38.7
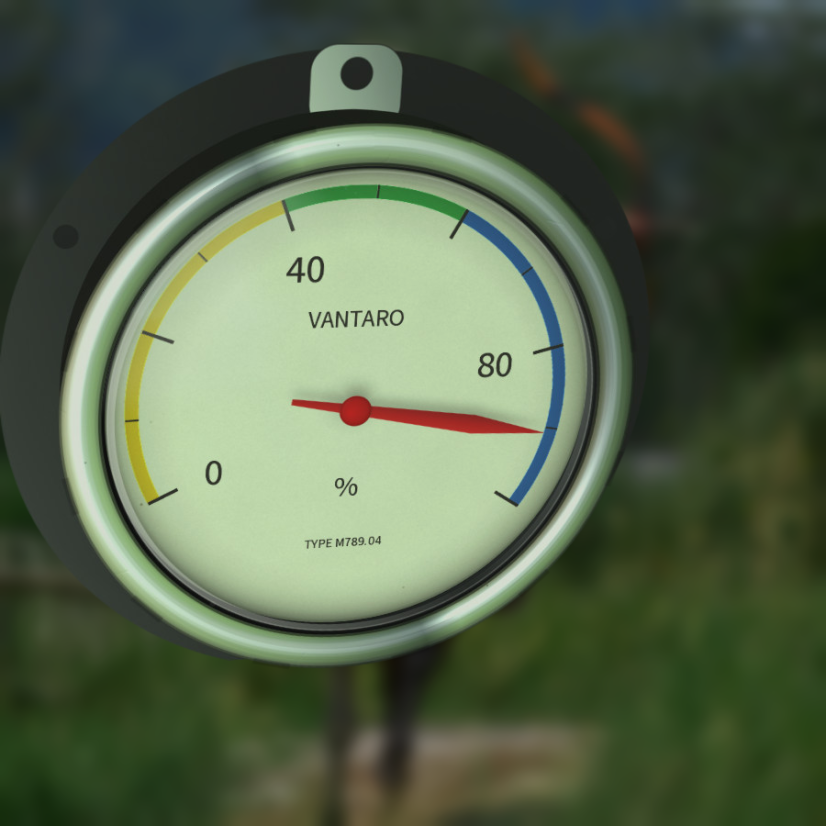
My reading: % 90
